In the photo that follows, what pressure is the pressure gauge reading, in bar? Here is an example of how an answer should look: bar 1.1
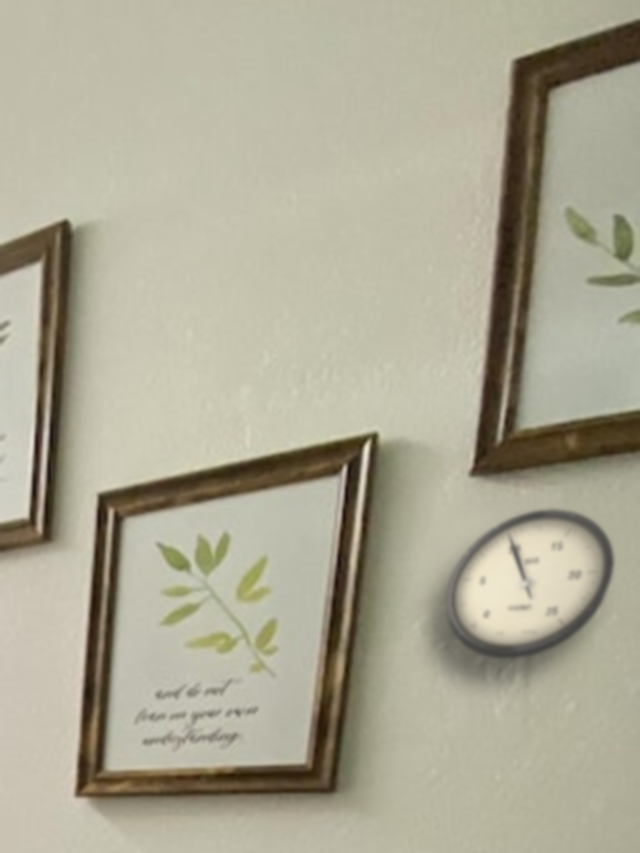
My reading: bar 10
